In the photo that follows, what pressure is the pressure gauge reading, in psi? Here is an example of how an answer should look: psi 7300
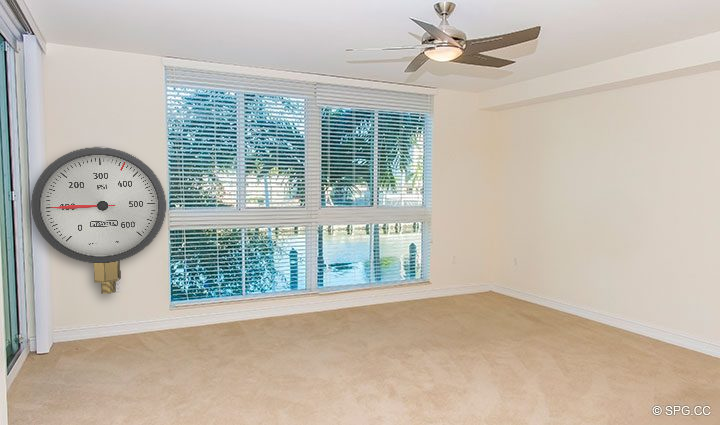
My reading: psi 100
